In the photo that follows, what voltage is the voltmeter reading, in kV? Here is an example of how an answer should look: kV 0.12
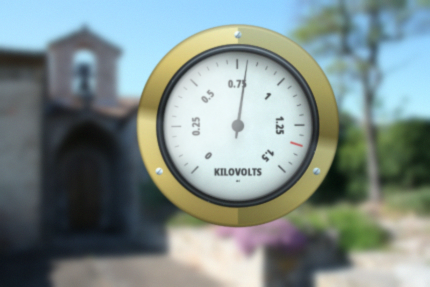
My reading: kV 0.8
